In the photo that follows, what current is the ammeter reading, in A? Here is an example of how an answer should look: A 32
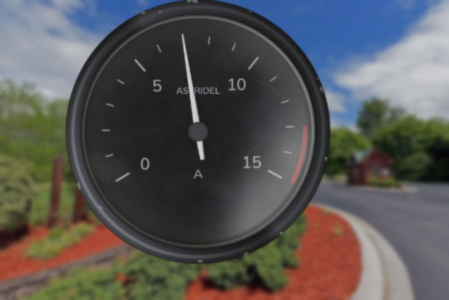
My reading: A 7
